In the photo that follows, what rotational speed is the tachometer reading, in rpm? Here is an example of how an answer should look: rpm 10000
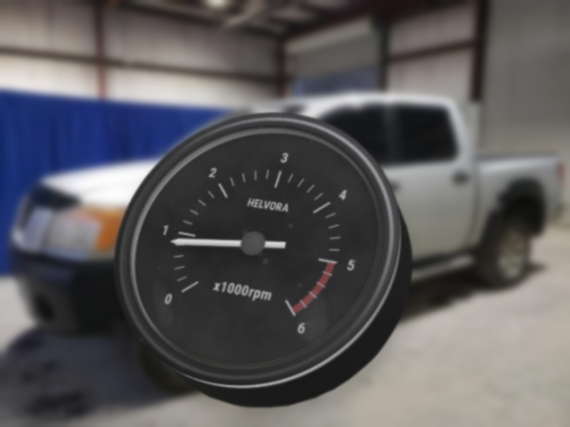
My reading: rpm 800
